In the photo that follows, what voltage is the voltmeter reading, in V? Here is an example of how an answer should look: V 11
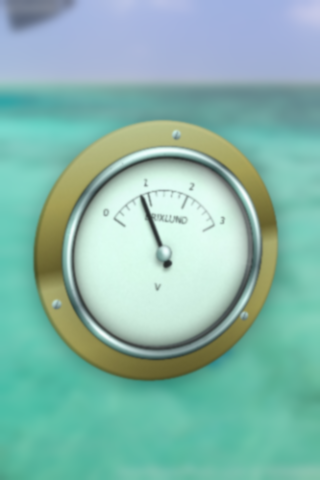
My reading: V 0.8
